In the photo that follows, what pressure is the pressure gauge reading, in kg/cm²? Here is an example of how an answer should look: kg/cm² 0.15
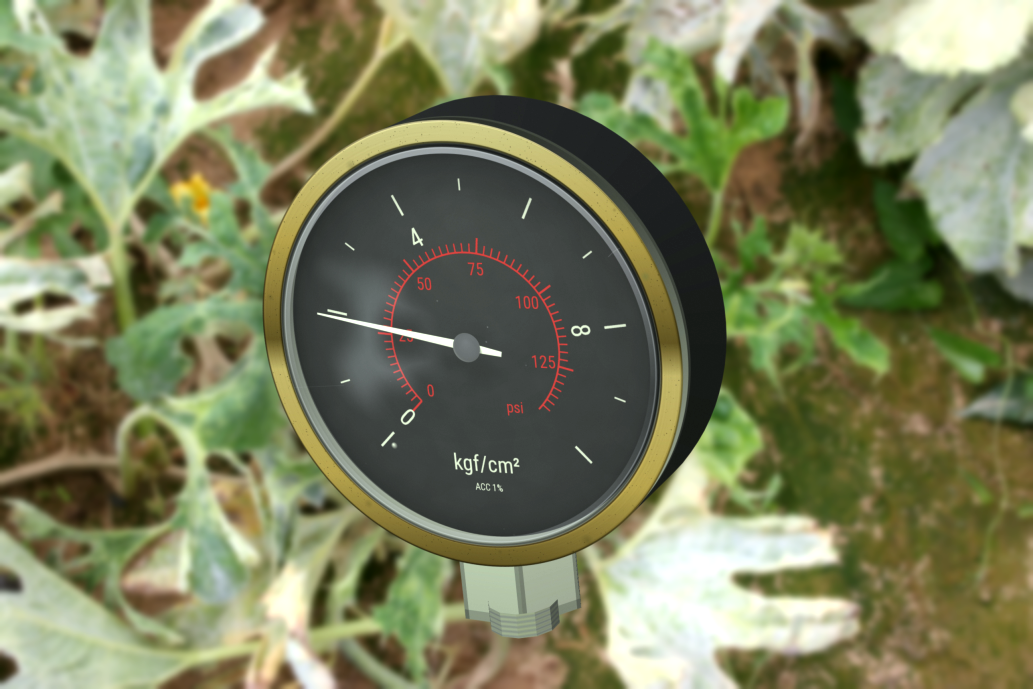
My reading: kg/cm² 2
